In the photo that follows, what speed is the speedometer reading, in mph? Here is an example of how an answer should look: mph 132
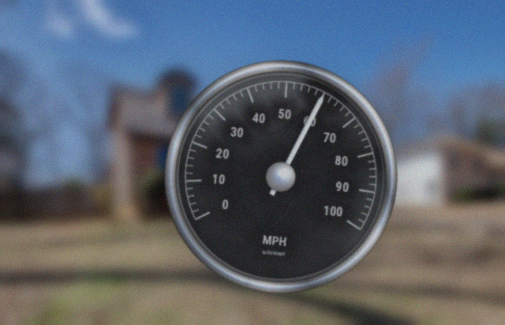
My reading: mph 60
